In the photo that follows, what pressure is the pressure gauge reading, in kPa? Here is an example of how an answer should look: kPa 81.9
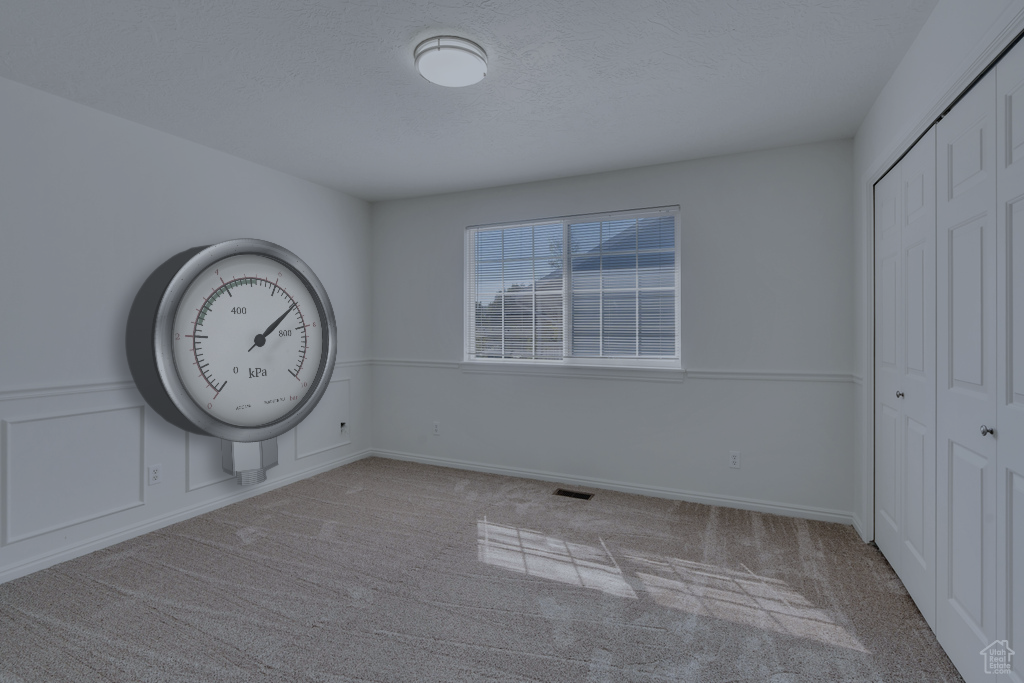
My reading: kPa 700
